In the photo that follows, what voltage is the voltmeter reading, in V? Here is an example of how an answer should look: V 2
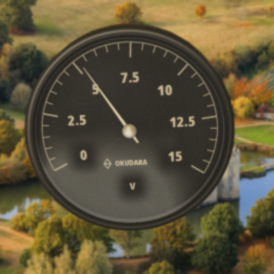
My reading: V 5.25
